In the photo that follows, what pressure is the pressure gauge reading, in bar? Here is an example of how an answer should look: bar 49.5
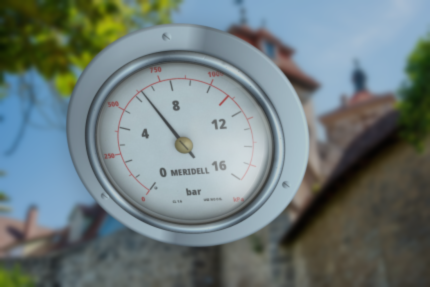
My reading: bar 6.5
